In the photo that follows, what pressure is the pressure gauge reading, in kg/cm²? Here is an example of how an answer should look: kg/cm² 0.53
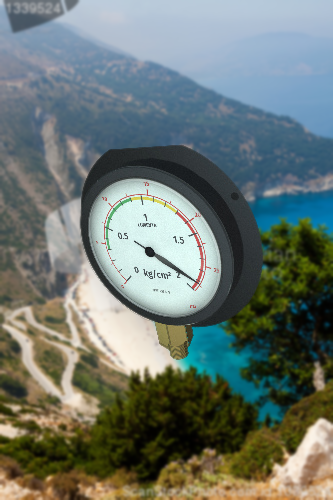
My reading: kg/cm² 1.9
